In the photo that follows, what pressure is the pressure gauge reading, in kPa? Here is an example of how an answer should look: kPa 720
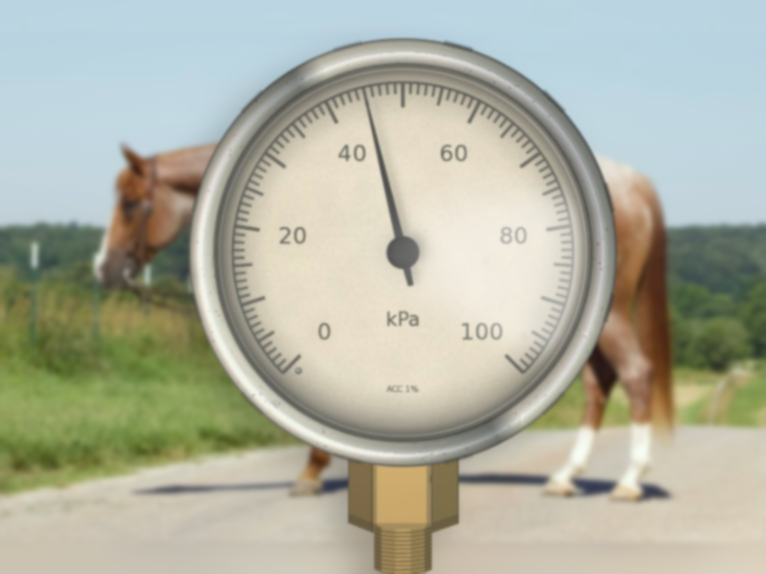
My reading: kPa 45
